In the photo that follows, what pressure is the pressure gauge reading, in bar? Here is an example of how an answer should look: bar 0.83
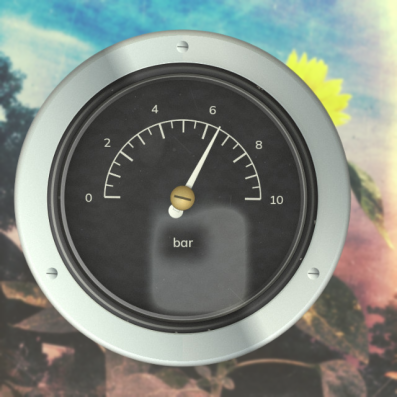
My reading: bar 6.5
